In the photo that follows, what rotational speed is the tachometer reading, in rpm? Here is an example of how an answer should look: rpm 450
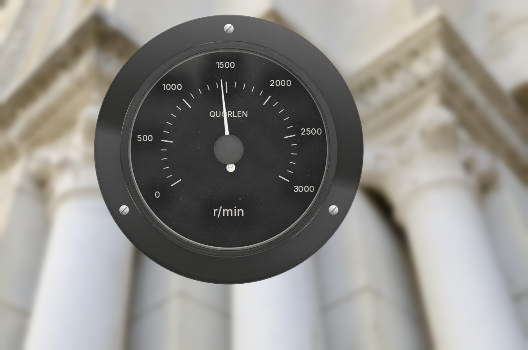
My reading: rpm 1450
